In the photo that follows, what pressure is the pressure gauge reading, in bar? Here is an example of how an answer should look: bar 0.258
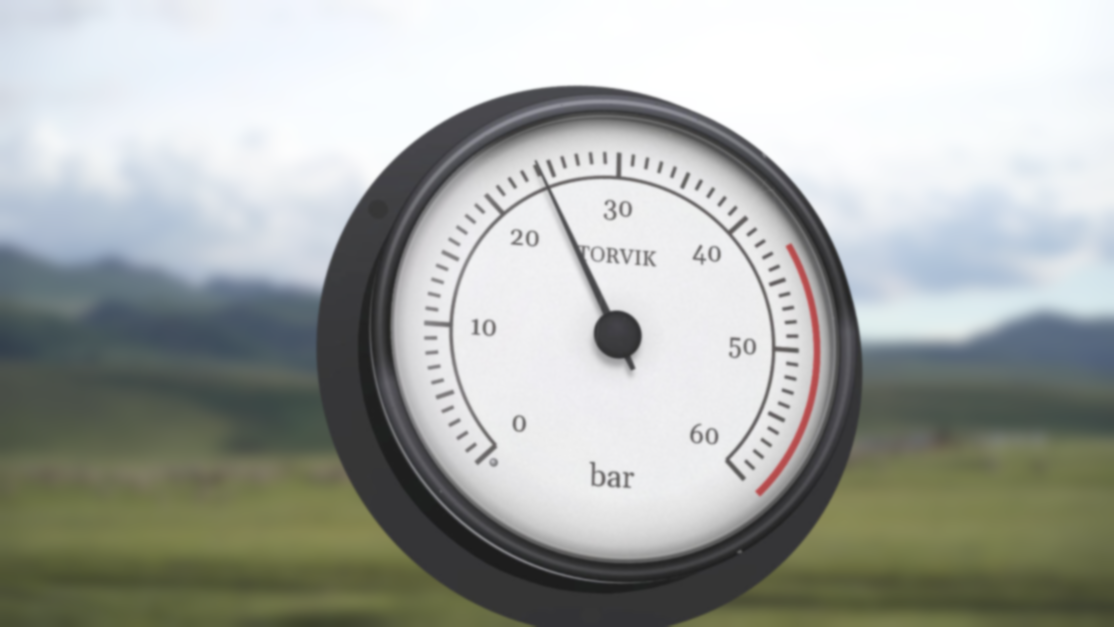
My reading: bar 24
